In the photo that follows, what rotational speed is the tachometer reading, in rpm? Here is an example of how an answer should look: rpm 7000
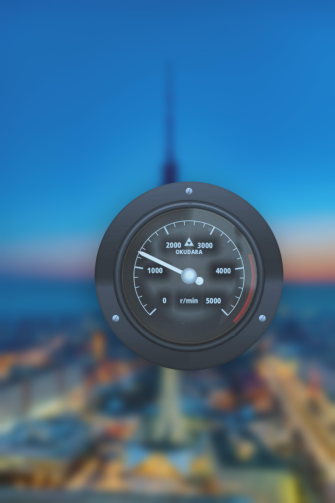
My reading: rpm 1300
